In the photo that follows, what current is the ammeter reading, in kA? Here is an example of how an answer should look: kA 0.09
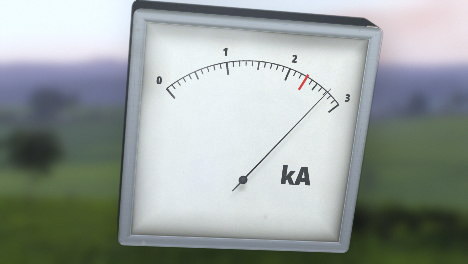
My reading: kA 2.7
